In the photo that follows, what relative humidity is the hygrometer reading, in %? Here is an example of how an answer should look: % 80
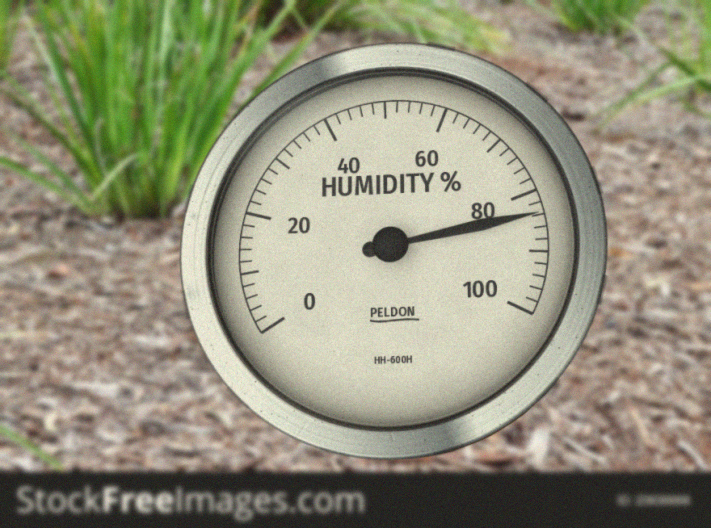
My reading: % 84
